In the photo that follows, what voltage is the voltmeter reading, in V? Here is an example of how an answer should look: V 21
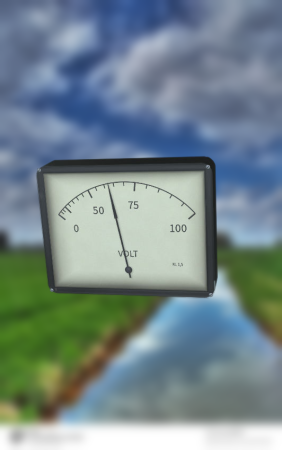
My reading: V 62.5
